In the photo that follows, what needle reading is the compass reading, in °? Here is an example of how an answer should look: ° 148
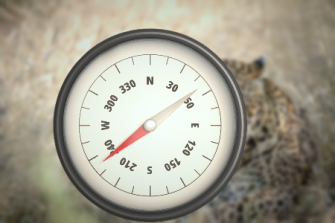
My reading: ° 232.5
